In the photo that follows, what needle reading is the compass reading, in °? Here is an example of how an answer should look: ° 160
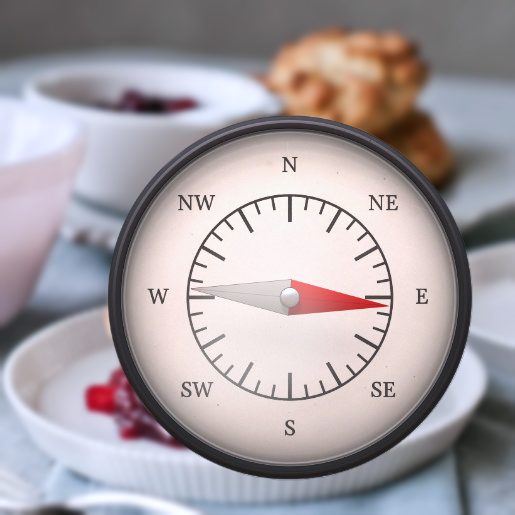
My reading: ° 95
